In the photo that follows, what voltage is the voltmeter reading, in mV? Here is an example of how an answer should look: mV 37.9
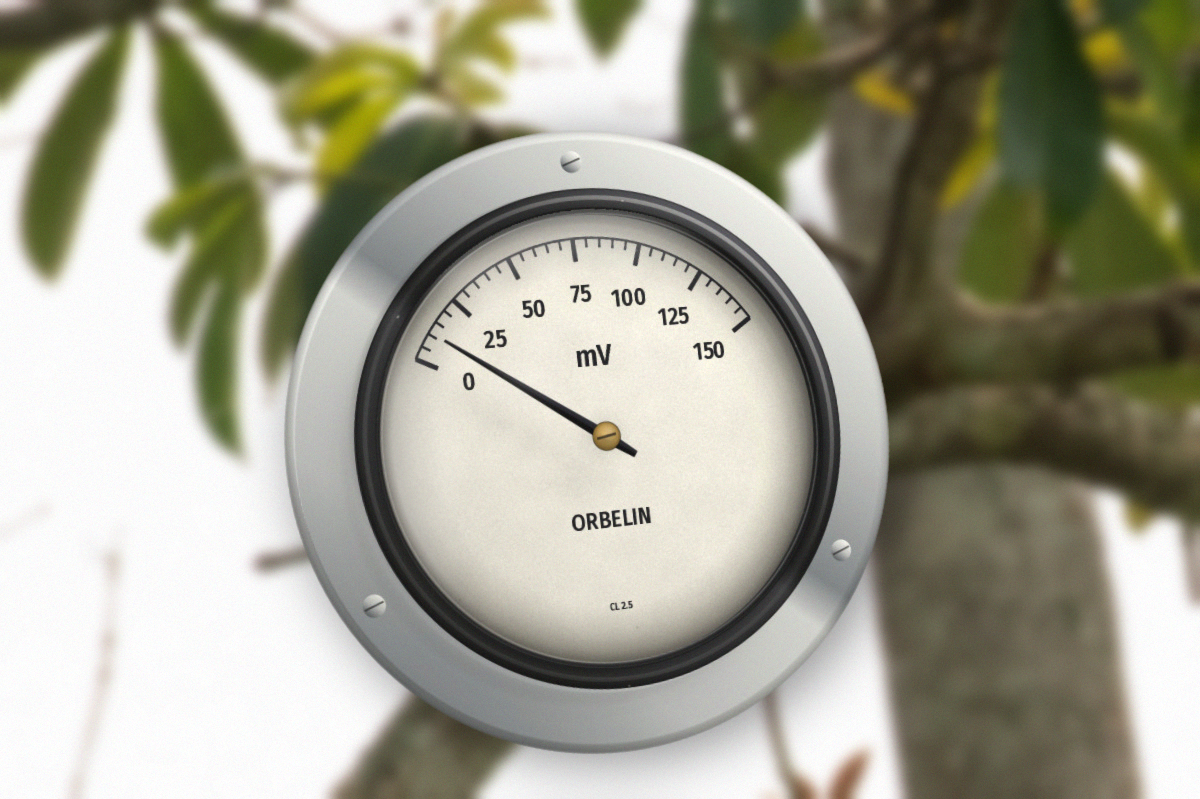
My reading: mV 10
